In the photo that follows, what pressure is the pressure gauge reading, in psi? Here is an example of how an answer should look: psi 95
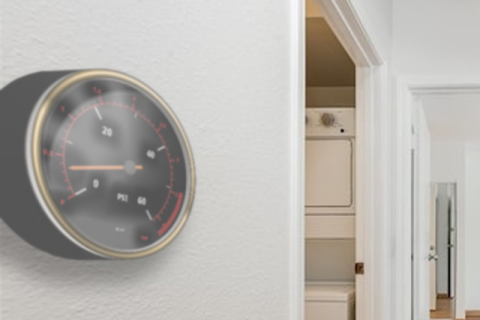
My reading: psi 5
